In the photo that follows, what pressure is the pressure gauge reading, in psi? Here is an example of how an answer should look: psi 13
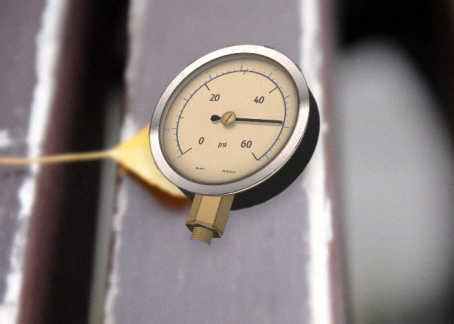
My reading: psi 50
